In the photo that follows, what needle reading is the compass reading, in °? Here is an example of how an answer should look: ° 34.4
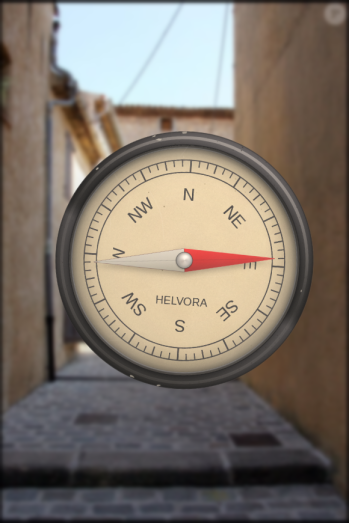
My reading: ° 85
